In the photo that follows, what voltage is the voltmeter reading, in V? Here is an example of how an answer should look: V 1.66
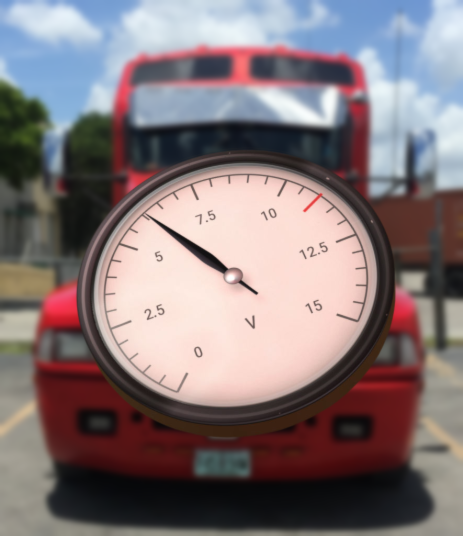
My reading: V 6
